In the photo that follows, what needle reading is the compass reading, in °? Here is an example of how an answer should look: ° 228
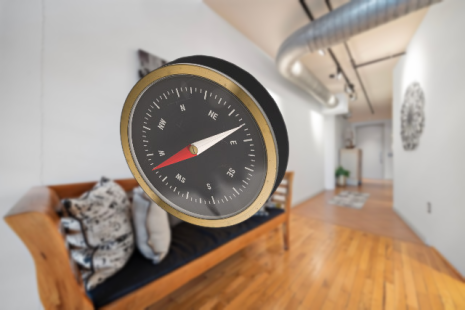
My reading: ° 255
